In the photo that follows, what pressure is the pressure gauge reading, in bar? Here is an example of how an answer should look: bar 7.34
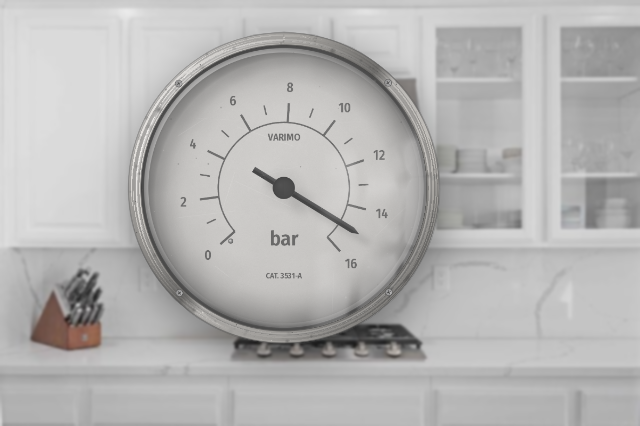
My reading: bar 15
